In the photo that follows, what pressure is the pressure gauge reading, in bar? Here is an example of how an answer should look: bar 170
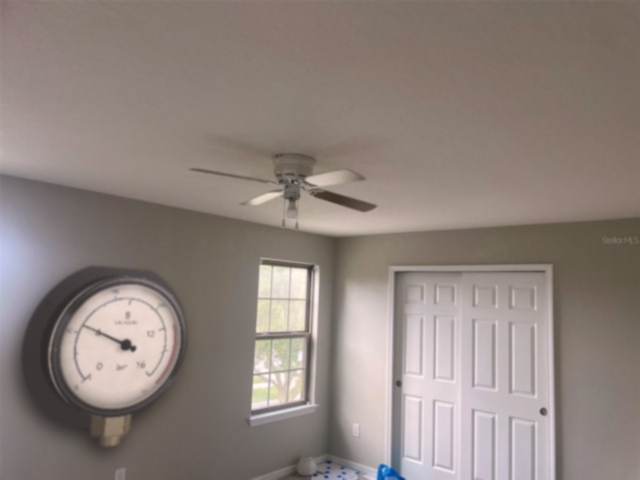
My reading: bar 4
